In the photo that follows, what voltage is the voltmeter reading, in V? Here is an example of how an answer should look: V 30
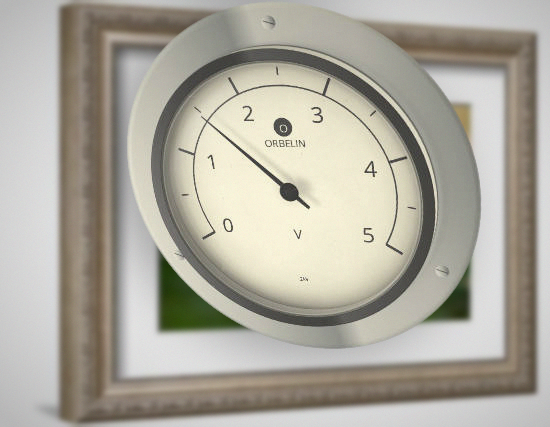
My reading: V 1.5
